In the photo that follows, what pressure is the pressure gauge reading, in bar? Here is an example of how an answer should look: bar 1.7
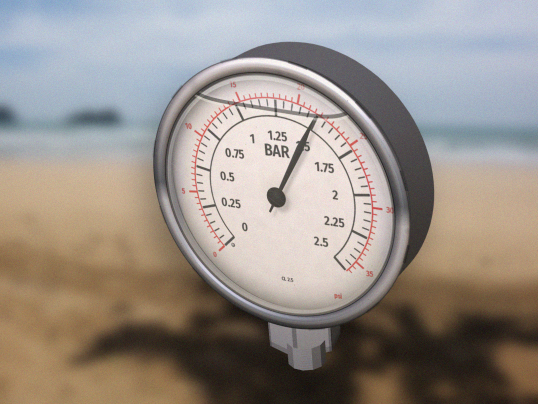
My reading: bar 1.5
